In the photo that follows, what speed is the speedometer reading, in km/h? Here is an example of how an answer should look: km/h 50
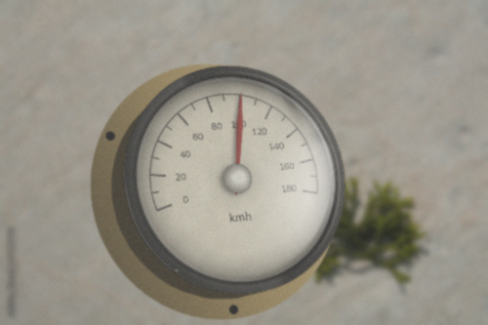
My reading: km/h 100
